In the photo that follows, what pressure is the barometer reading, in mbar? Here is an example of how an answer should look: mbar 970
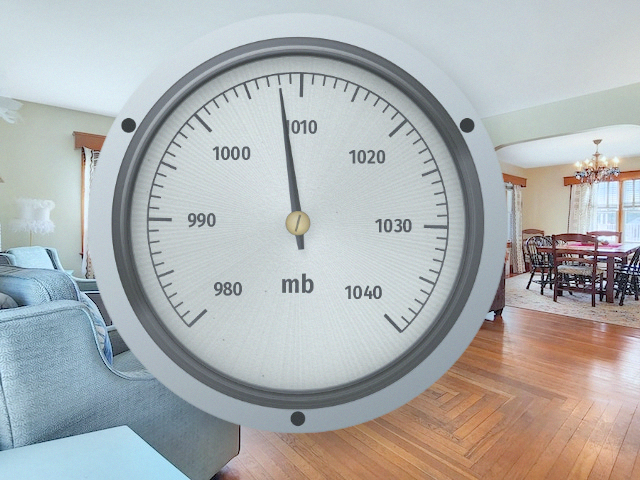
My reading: mbar 1008
